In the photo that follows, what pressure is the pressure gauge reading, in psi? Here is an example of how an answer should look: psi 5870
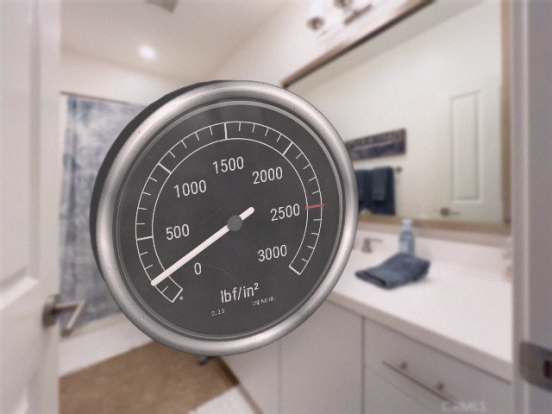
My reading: psi 200
